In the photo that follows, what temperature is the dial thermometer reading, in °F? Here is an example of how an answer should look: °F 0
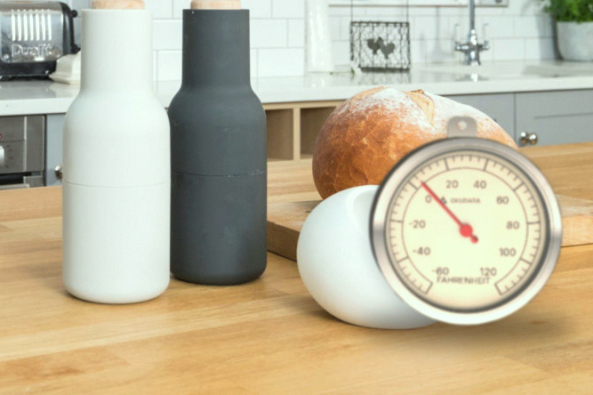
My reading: °F 4
